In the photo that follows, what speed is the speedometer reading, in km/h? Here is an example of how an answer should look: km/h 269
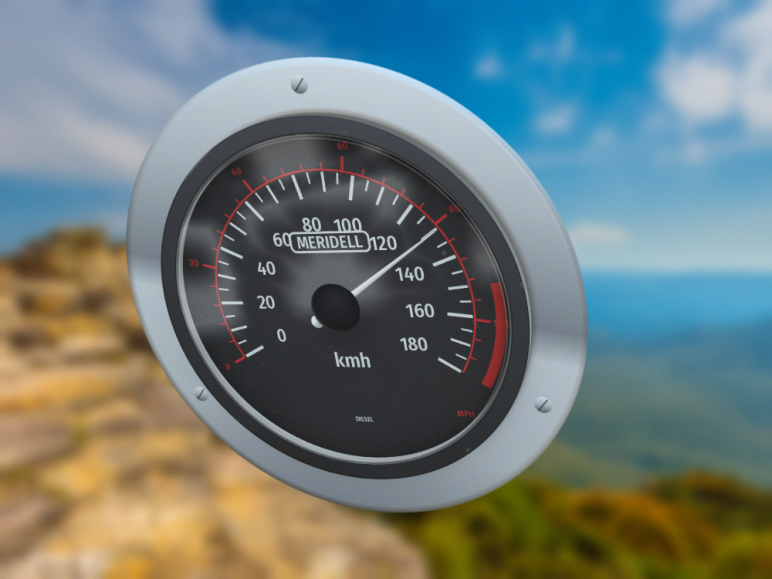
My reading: km/h 130
